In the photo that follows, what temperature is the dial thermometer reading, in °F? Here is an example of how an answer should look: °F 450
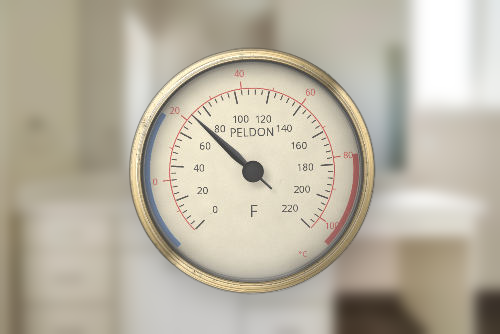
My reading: °F 72
